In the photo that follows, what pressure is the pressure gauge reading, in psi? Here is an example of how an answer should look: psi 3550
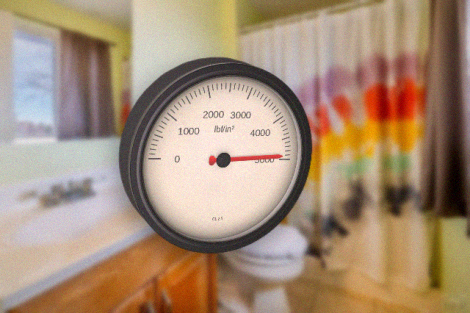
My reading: psi 4900
